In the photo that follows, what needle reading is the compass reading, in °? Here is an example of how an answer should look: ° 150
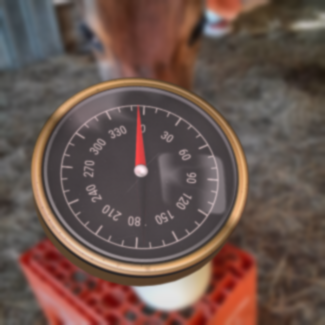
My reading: ° 355
